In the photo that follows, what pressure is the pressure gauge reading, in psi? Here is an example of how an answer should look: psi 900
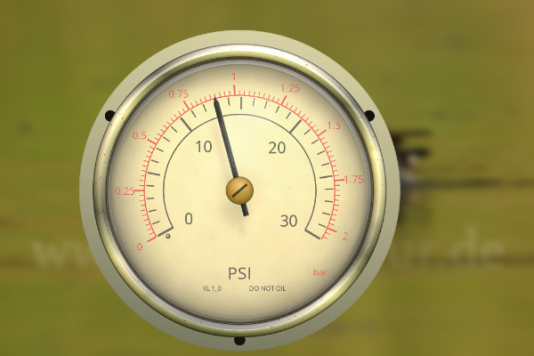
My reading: psi 13
